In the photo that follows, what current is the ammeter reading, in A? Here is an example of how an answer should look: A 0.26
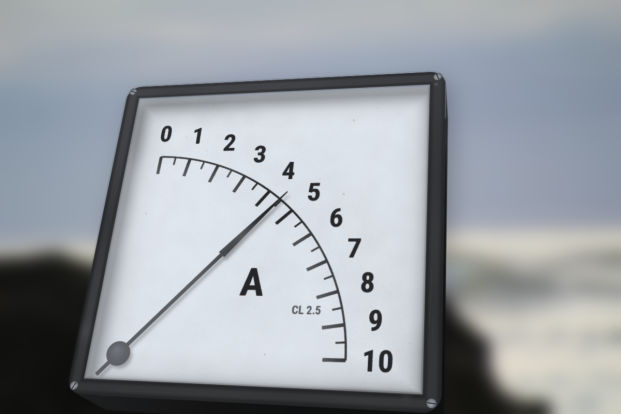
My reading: A 4.5
